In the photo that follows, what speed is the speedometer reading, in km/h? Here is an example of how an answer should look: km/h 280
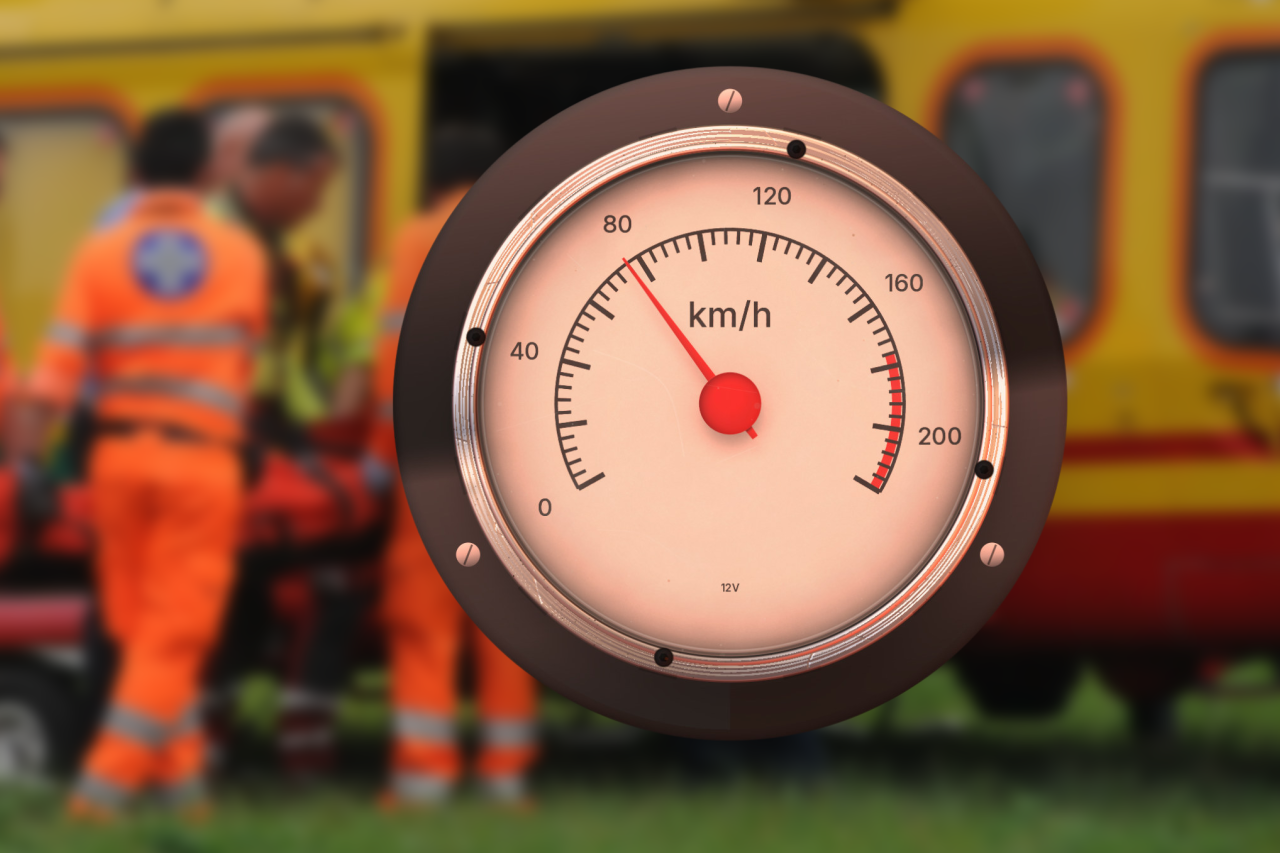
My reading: km/h 76
